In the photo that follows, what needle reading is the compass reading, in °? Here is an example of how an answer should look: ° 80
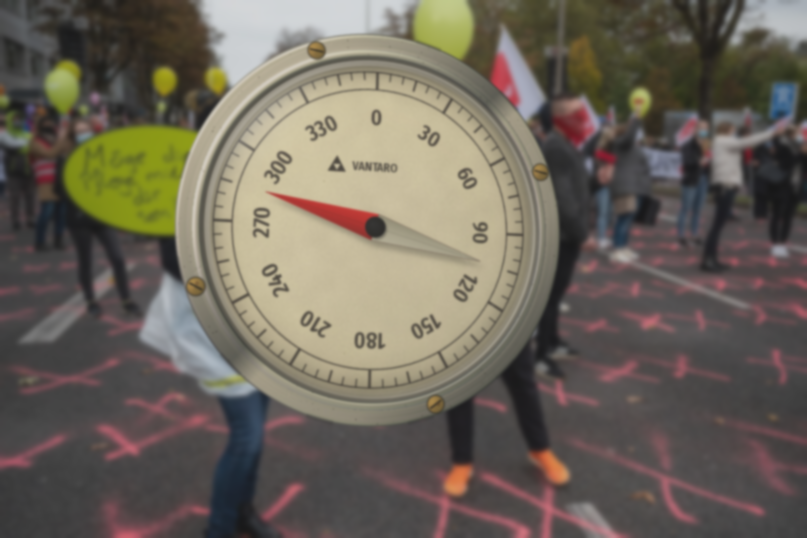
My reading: ° 285
